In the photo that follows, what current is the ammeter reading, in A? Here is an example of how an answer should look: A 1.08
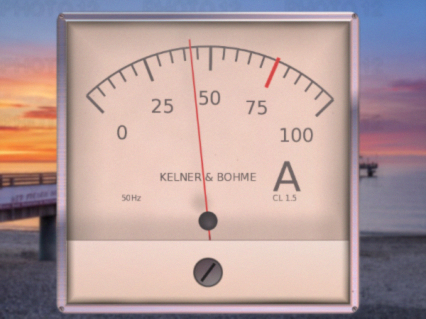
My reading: A 42.5
